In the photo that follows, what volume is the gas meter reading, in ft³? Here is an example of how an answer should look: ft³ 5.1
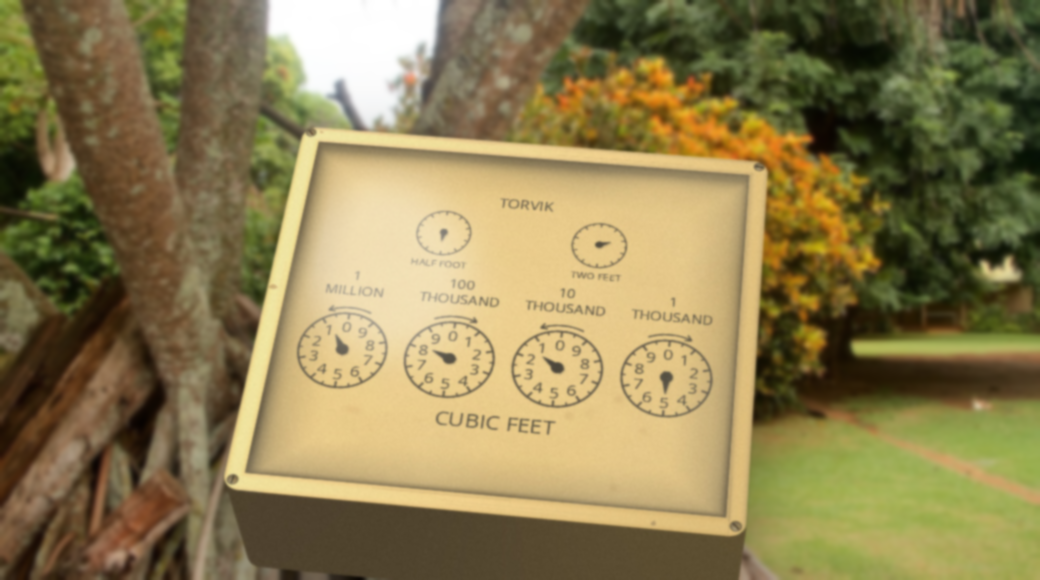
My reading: ft³ 81500
